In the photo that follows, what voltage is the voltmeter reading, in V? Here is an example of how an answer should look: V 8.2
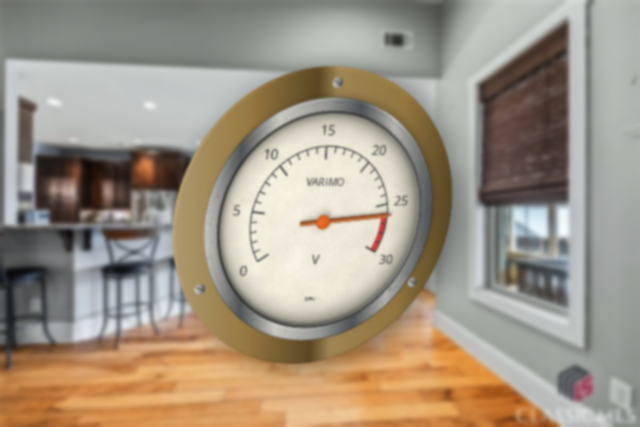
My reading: V 26
